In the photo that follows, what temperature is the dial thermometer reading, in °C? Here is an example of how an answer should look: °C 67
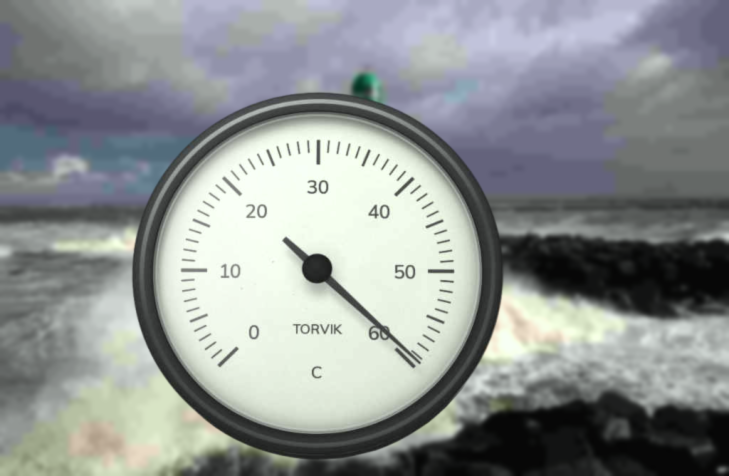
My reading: °C 59.5
